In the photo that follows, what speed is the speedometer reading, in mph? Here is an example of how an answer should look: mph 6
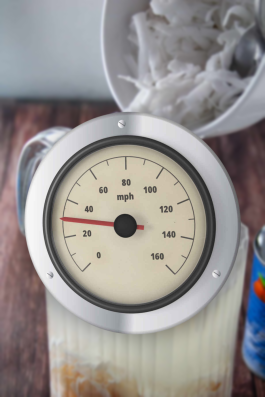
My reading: mph 30
